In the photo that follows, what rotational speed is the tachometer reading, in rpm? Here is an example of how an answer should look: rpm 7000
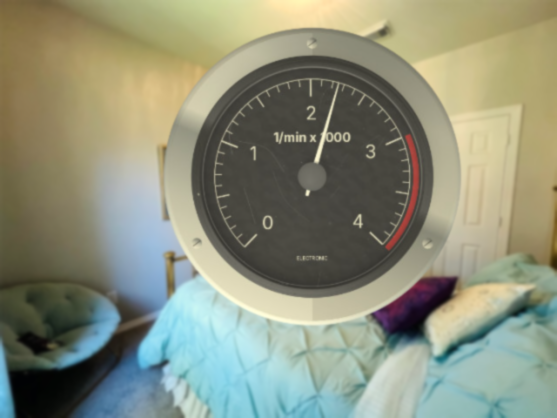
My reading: rpm 2250
